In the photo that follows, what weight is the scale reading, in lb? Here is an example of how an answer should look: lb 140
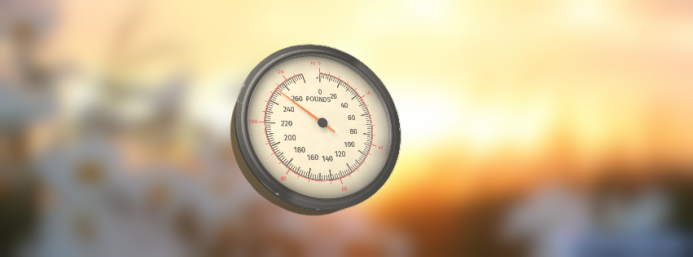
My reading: lb 250
